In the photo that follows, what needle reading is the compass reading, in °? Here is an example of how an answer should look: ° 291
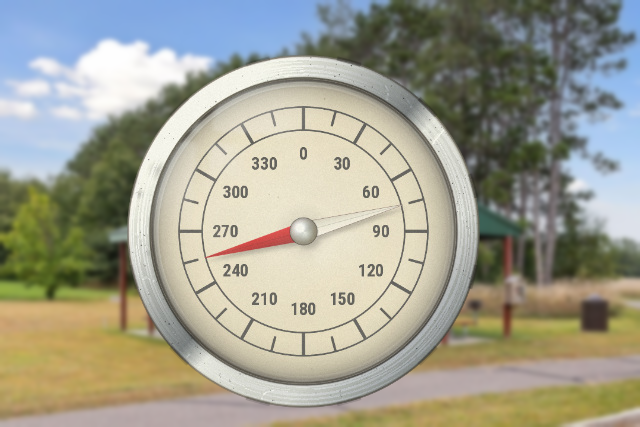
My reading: ° 255
